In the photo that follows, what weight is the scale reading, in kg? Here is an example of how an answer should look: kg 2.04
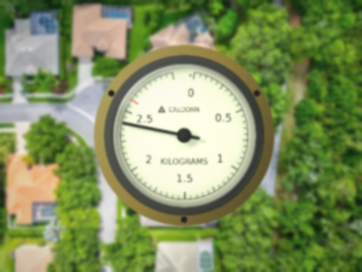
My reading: kg 2.4
